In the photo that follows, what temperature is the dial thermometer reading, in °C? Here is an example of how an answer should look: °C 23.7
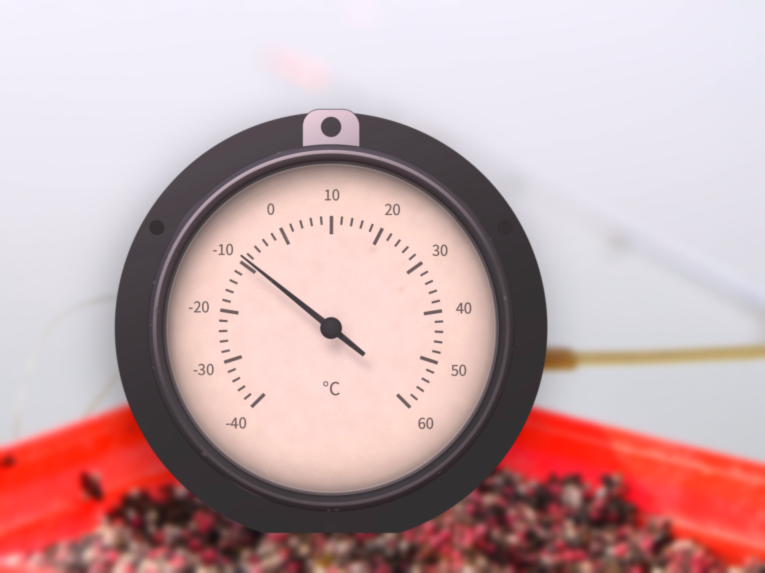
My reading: °C -9
